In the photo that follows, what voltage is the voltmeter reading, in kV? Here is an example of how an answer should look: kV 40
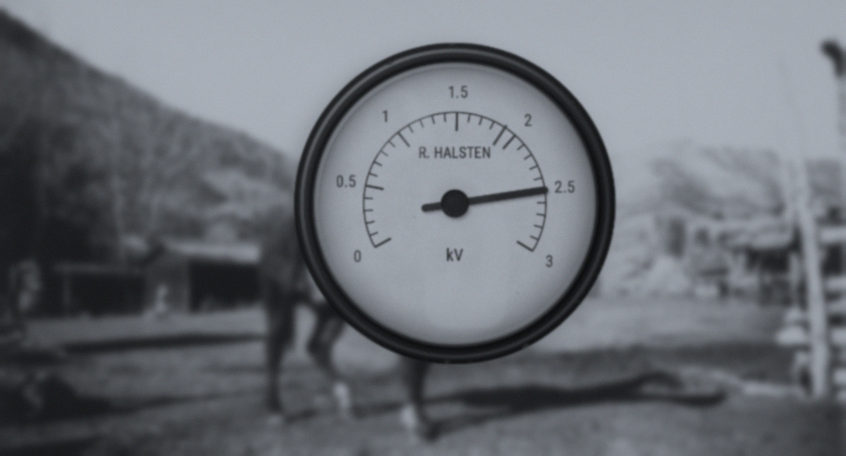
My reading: kV 2.5
